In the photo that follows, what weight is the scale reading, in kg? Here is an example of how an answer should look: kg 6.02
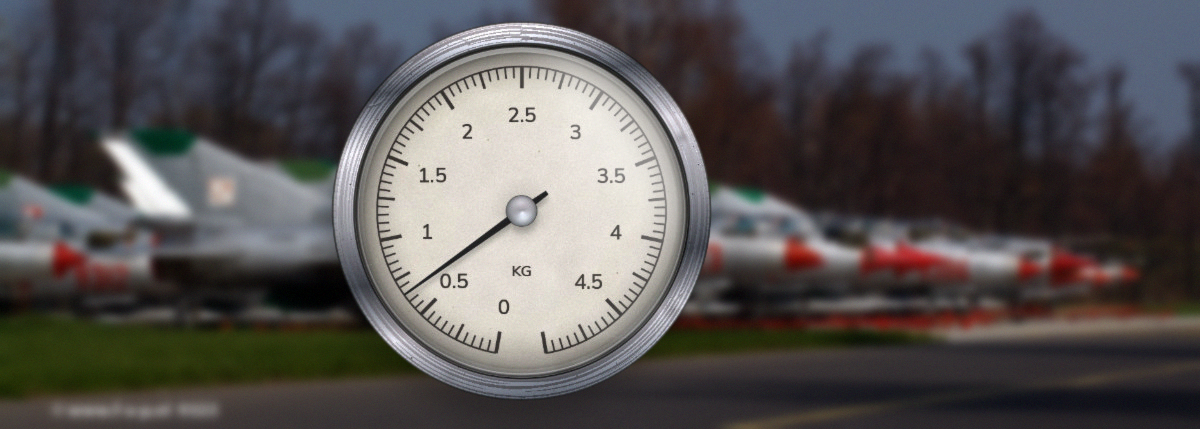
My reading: kg 0.65
